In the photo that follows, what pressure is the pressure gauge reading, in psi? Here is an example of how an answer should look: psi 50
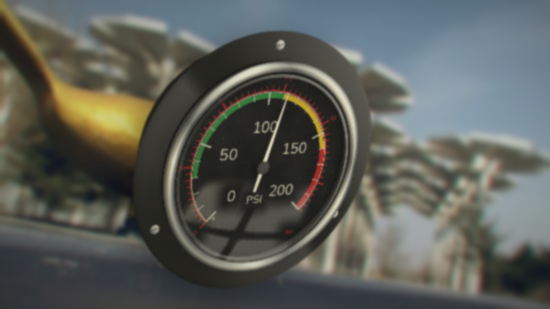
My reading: psi 110
